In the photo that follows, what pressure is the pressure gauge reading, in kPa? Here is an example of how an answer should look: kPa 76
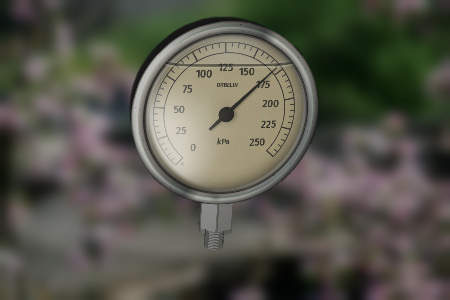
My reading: kPa 170
